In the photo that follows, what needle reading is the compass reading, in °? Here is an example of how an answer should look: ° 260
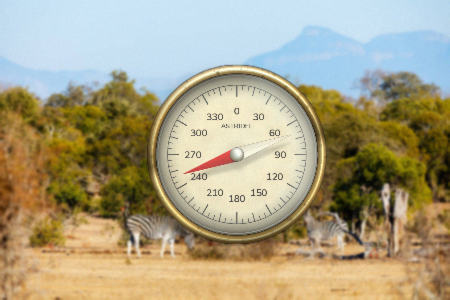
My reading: ° 250
